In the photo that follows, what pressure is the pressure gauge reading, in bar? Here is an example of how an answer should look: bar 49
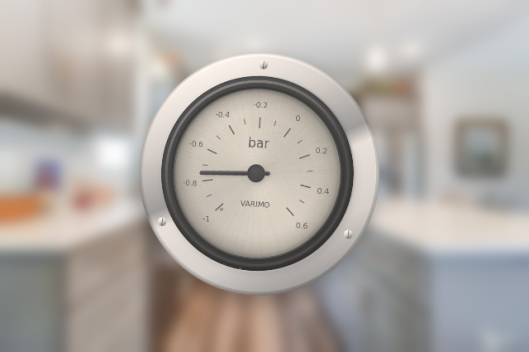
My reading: bar -0.75
